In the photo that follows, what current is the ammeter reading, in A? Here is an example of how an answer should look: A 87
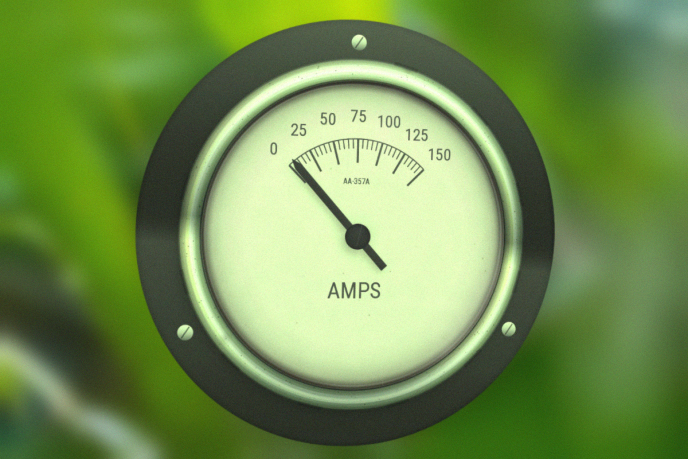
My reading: A 5
